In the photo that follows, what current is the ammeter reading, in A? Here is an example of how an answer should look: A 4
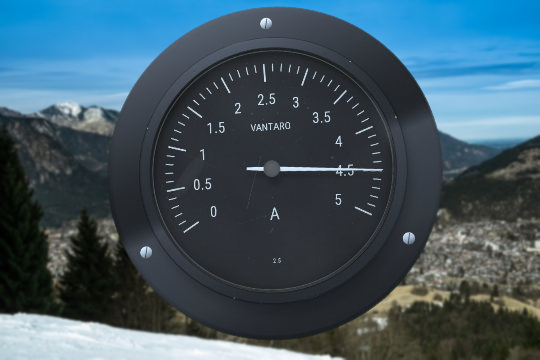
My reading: A 4.5
